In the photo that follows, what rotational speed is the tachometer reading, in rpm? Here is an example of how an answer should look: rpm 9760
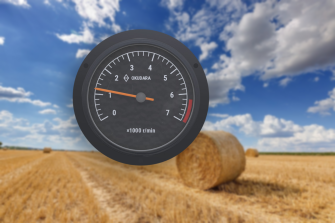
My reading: rpm 1200
